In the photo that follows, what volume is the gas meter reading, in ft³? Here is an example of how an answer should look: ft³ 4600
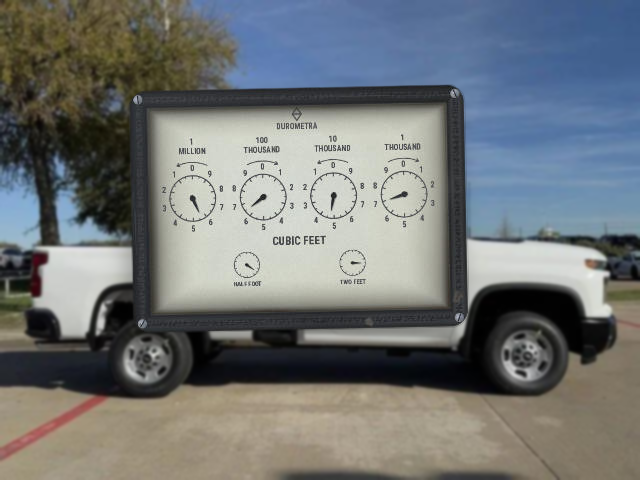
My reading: ft³ 564700
